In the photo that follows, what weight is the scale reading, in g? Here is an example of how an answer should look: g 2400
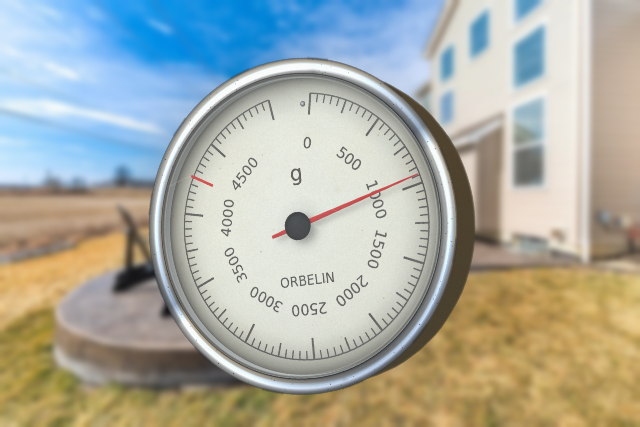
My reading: g 950
